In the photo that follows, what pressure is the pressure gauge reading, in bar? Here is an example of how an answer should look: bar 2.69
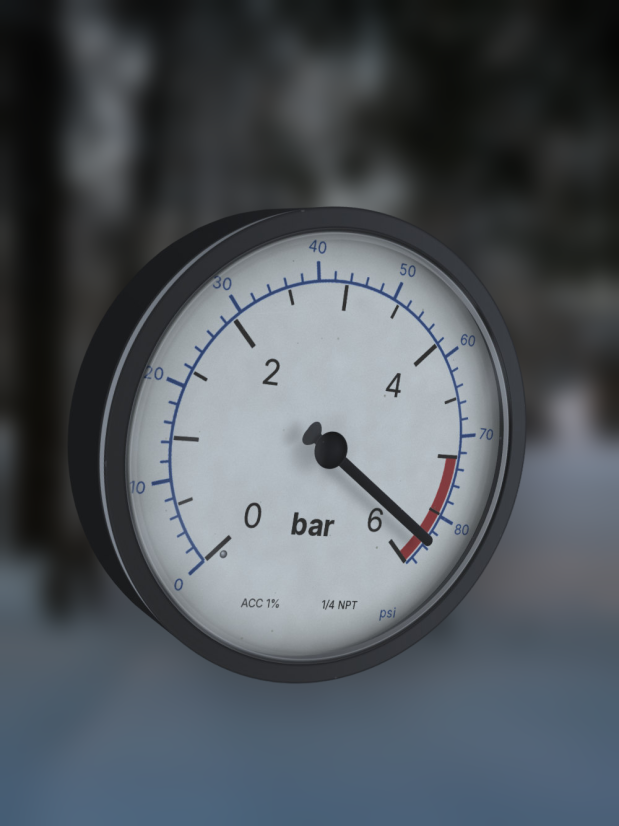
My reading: bar 5.75
